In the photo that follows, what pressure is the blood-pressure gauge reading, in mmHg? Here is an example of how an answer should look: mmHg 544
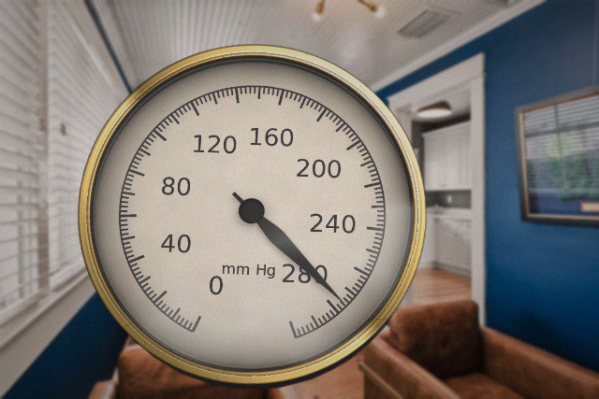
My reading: mmHg 276
